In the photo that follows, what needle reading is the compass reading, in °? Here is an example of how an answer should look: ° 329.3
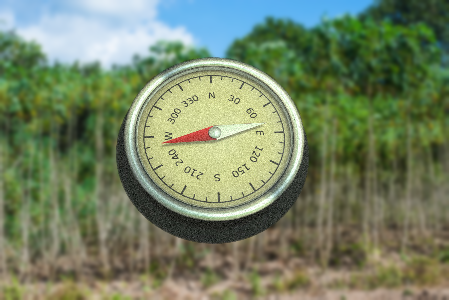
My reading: ° 260
